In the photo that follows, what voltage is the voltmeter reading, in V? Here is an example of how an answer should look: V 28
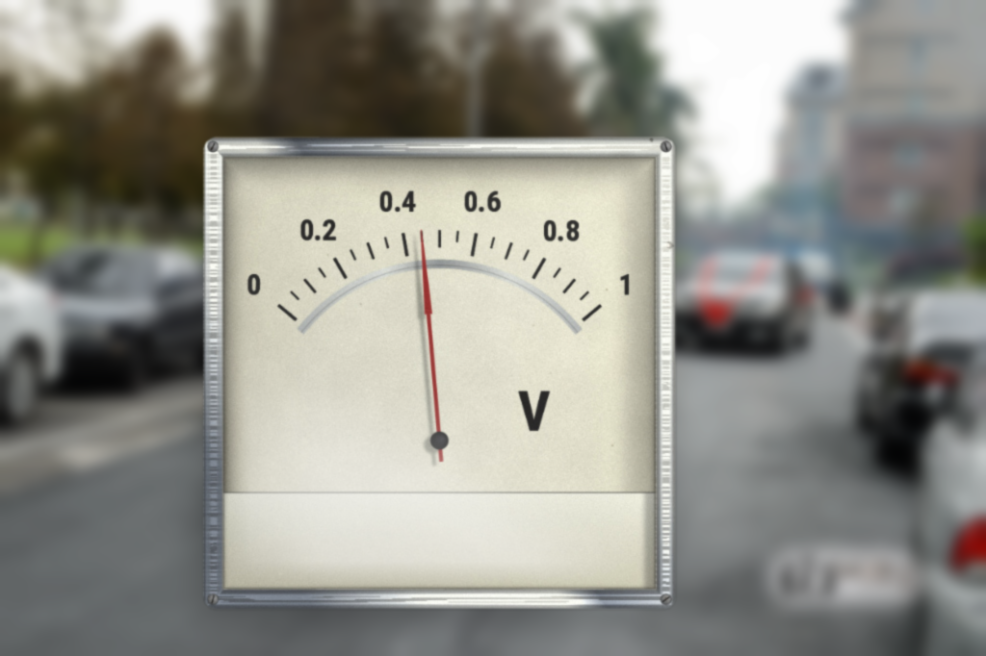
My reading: V 0.45
